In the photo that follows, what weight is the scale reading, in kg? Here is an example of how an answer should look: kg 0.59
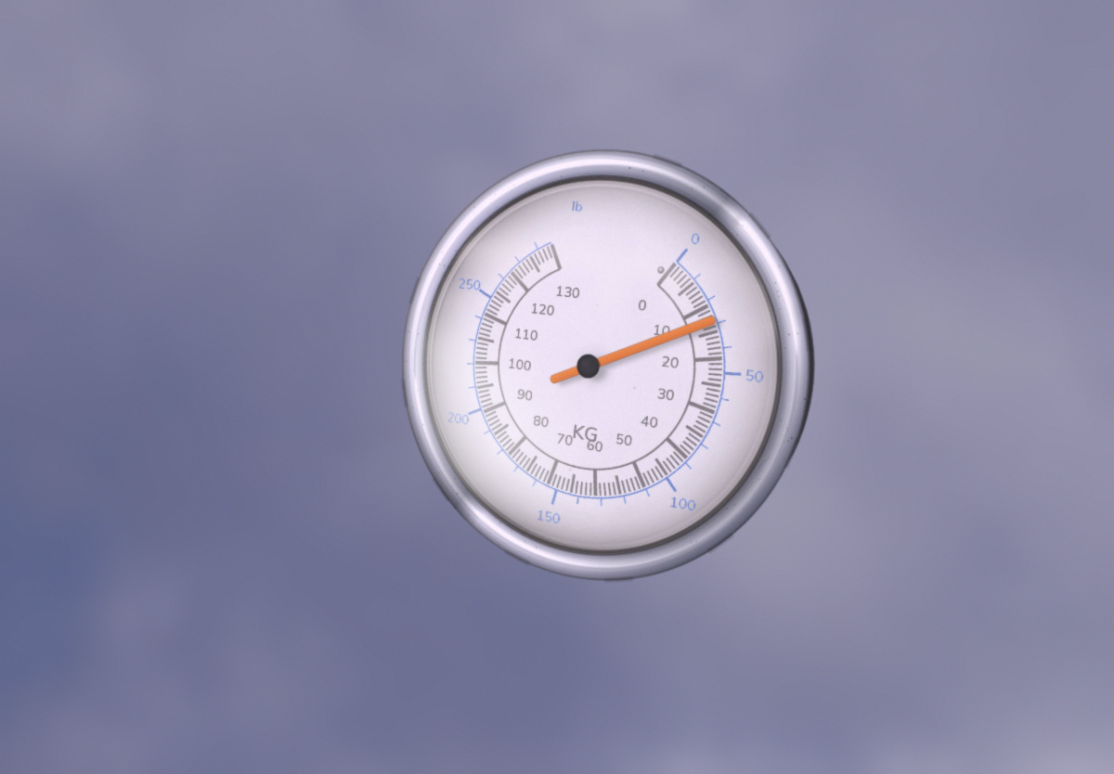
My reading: kg 13
